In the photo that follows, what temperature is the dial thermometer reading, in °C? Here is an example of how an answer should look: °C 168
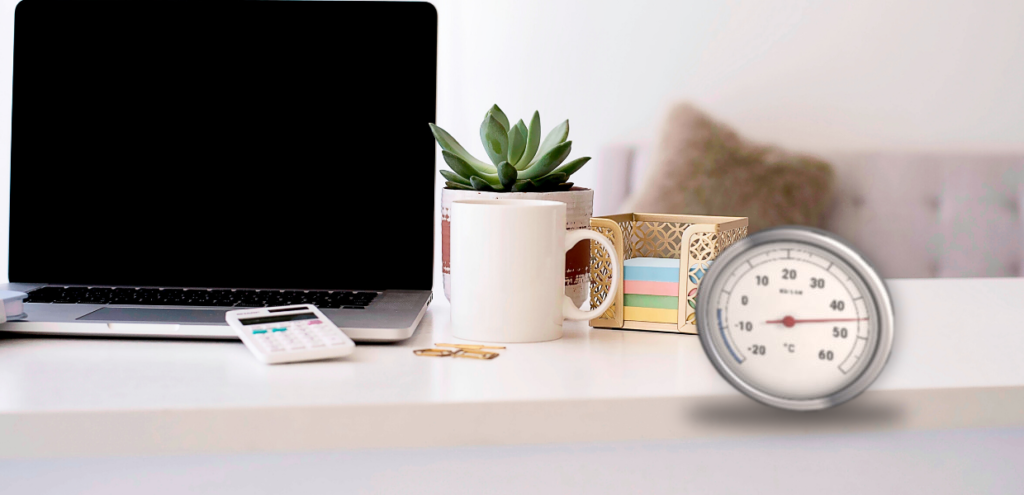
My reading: °C 45
